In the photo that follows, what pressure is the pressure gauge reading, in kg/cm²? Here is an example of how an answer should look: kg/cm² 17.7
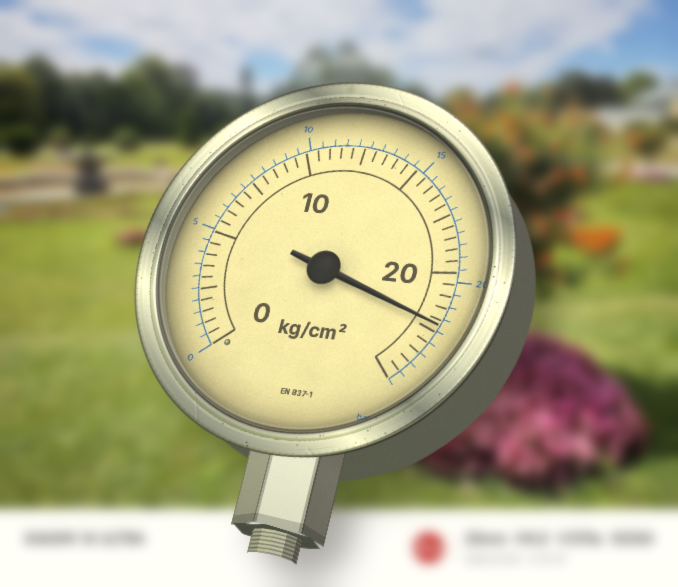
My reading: kg/cm² 22.25
